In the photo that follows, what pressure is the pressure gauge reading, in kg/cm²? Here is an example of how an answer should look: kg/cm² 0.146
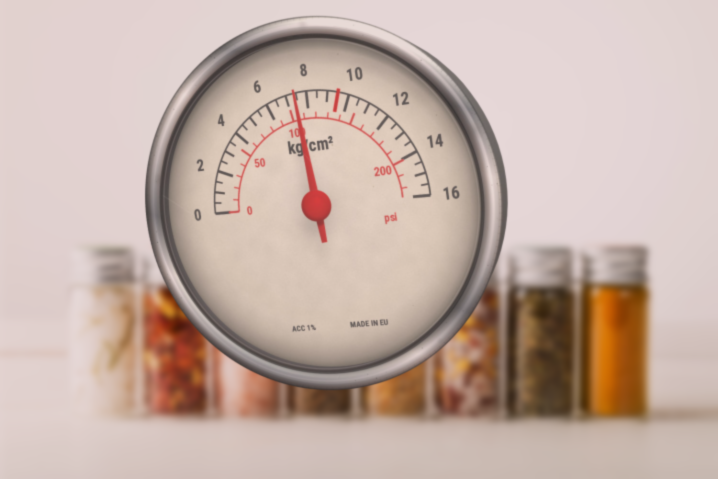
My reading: kg/cm² 7.5
